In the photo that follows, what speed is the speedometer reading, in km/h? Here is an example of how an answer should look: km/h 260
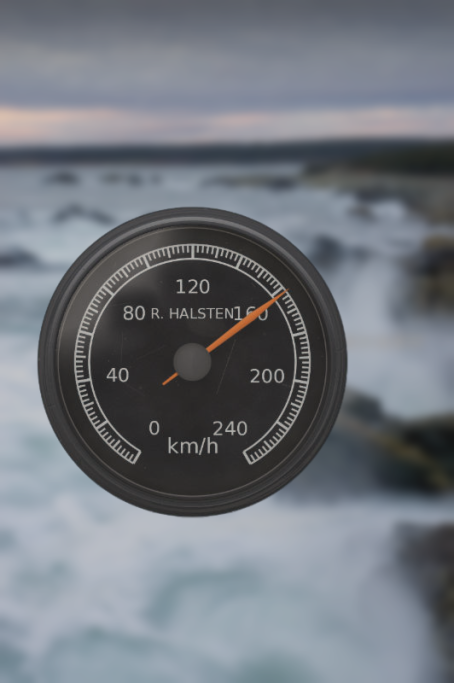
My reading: km/h 162
